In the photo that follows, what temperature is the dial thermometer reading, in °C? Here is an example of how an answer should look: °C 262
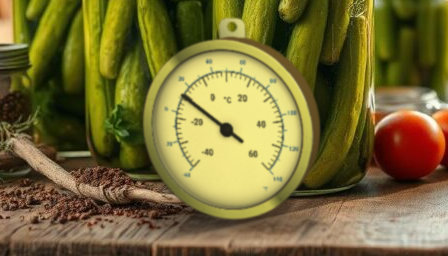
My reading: °C -10
